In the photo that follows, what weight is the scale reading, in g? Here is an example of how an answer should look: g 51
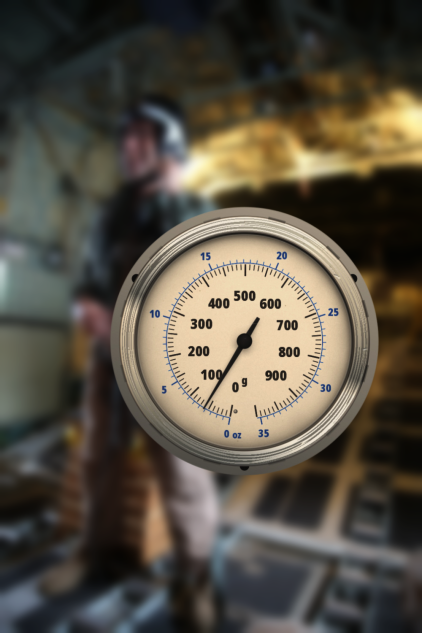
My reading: g 60
